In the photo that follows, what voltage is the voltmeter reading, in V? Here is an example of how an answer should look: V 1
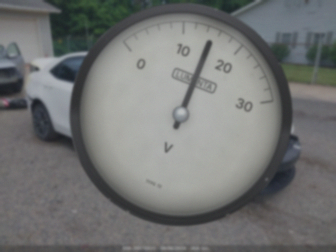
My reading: V 15
